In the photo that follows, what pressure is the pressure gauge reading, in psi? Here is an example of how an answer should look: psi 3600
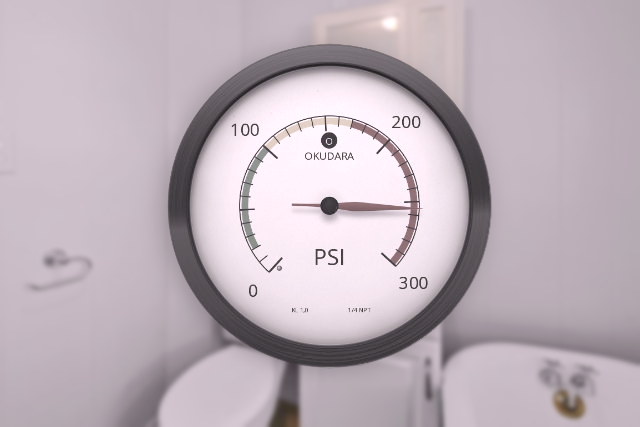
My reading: psi 255
